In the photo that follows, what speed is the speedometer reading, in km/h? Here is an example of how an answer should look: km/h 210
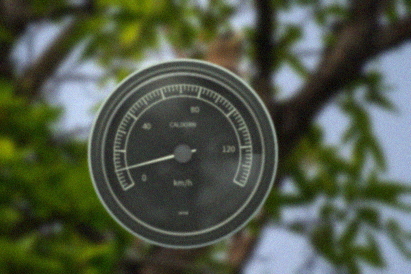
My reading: km/h 10
